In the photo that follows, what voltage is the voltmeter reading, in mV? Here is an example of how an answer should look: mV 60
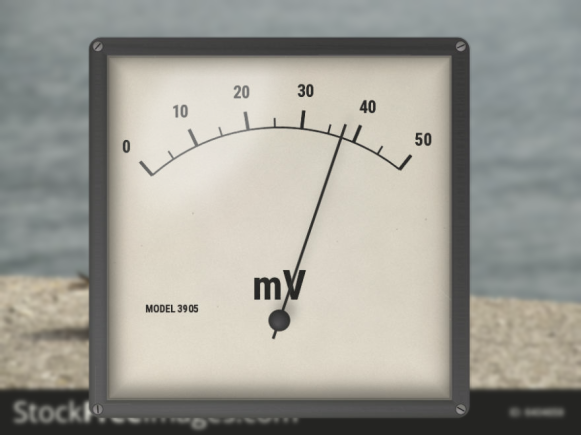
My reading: mV 37.5
